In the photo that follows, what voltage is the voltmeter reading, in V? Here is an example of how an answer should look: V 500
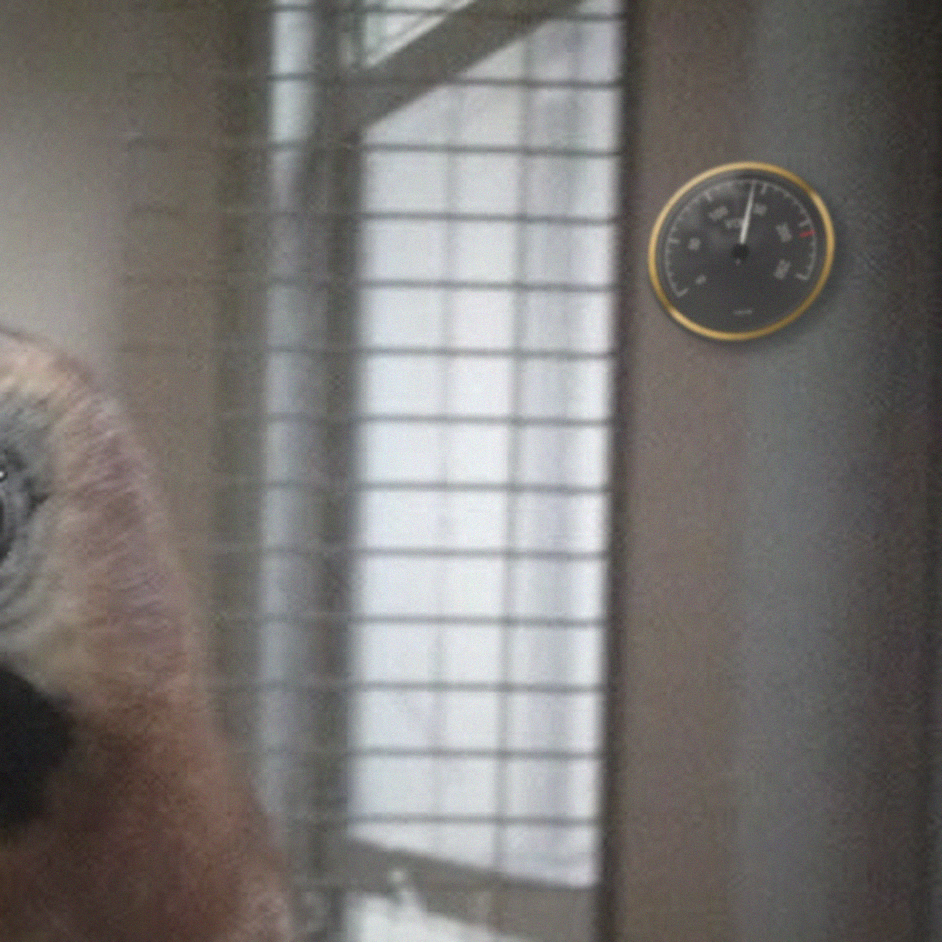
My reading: V 140
